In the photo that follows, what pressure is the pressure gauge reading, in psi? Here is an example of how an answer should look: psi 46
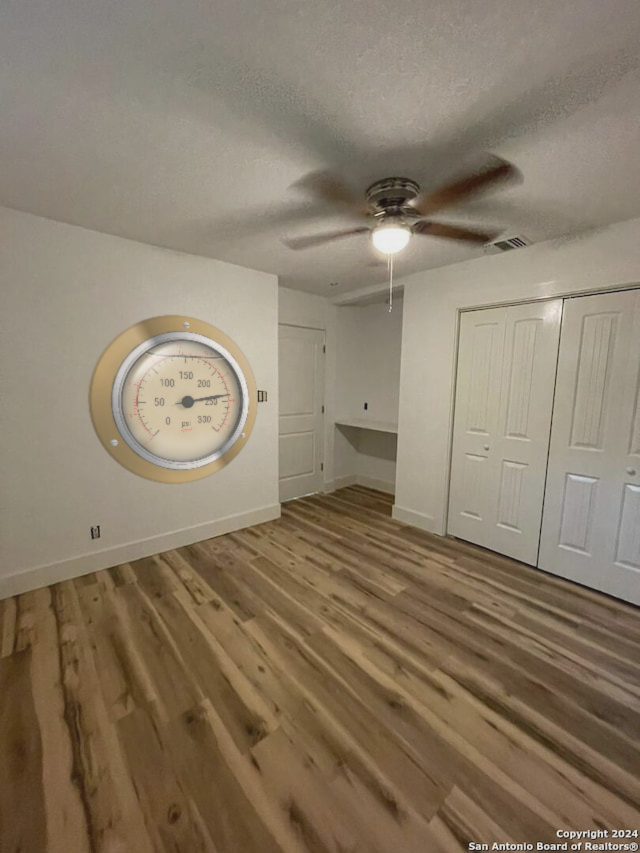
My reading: psi 240
